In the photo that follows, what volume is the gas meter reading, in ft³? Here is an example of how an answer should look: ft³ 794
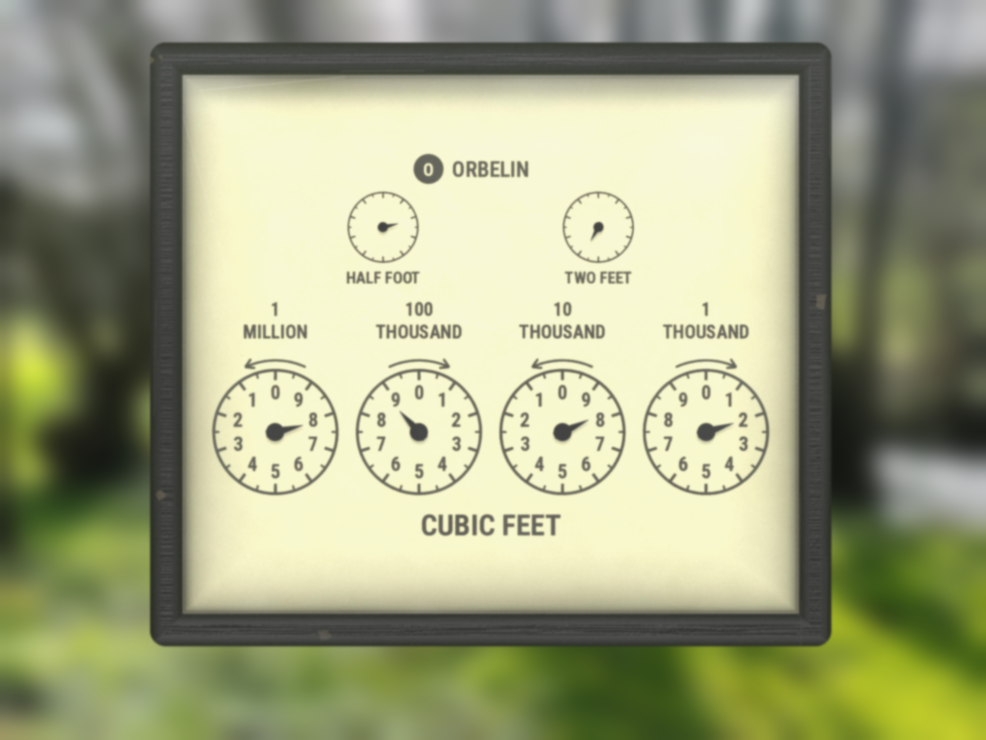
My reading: ft³ 788200
